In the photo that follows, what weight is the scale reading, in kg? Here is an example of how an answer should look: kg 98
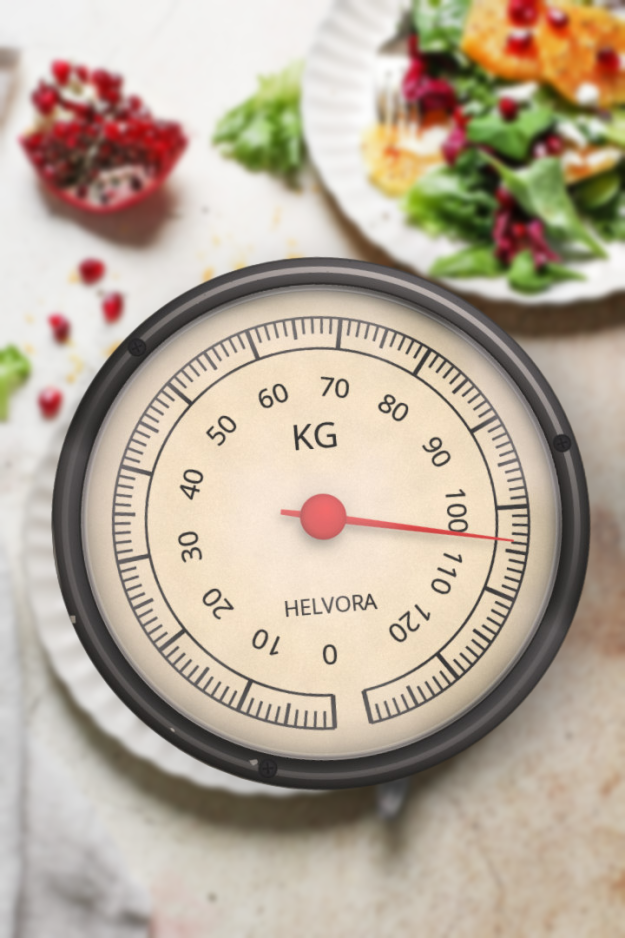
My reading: kg 104
